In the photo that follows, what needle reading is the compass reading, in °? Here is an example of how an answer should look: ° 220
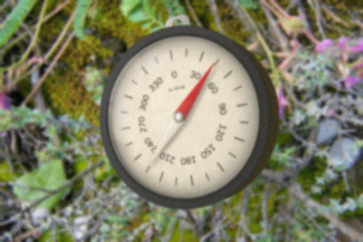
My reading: ° 45
